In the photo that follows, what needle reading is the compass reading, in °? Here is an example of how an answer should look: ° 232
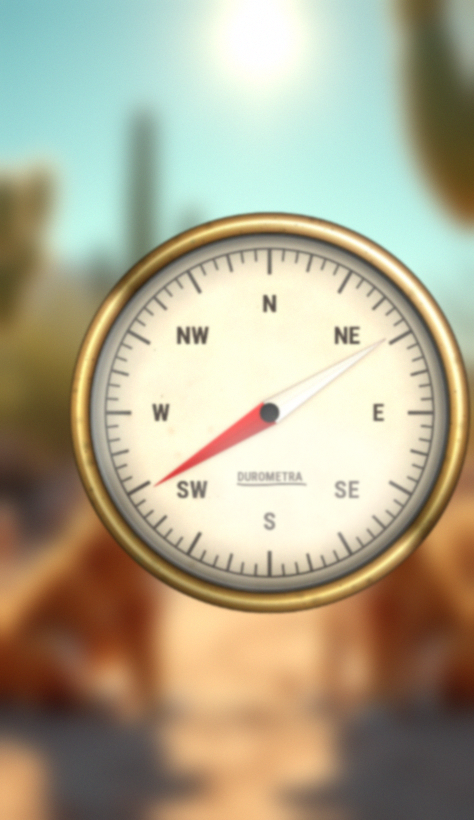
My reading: ° 237.5
